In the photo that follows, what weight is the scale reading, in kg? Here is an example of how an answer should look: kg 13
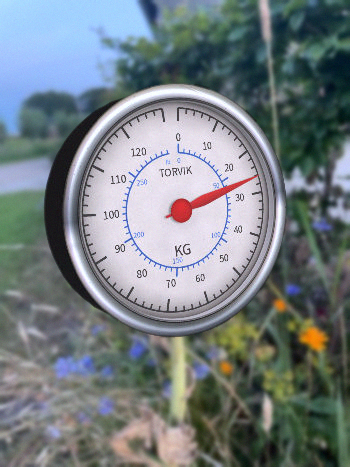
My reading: kg 26
